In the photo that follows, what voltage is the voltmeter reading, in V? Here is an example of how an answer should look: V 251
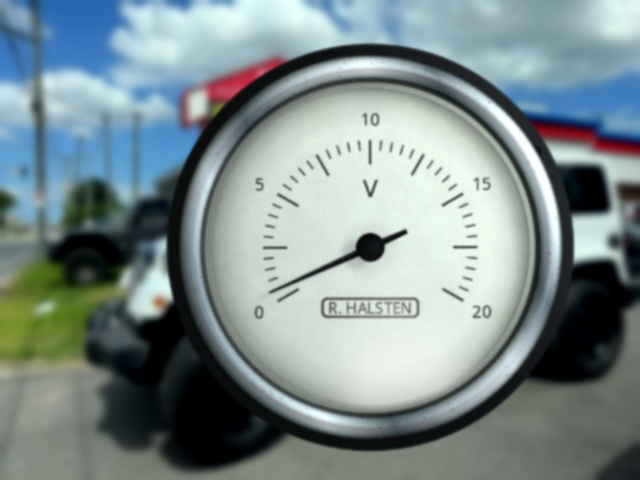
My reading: V 0.5
